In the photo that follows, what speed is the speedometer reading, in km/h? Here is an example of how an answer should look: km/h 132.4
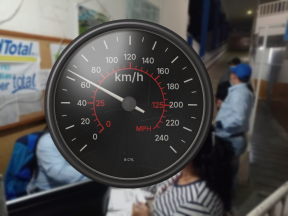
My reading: km/h 65
